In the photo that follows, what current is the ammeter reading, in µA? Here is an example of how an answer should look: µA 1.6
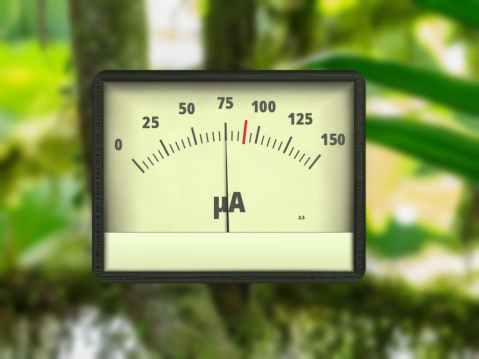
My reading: µA 75
